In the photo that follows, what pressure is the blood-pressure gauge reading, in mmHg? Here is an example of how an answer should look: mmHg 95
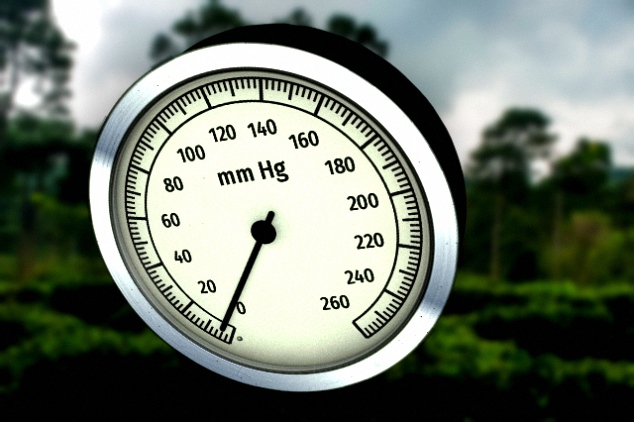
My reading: mmHg 4
